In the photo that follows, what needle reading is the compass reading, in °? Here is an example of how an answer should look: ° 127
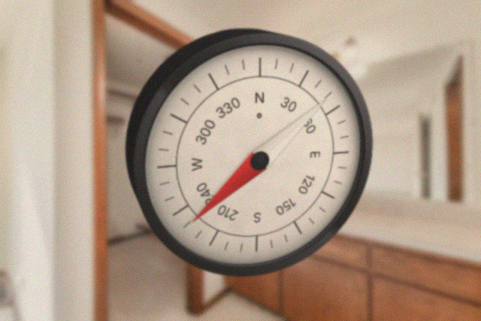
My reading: ° 230
